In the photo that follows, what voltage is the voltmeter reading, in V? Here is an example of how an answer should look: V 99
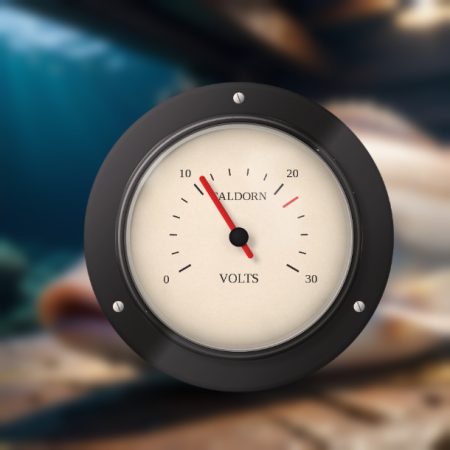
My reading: V 11
